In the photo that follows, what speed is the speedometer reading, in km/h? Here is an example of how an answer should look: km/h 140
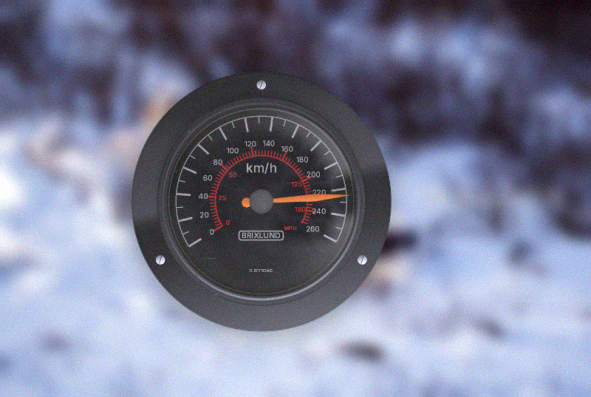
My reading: km/h 225
